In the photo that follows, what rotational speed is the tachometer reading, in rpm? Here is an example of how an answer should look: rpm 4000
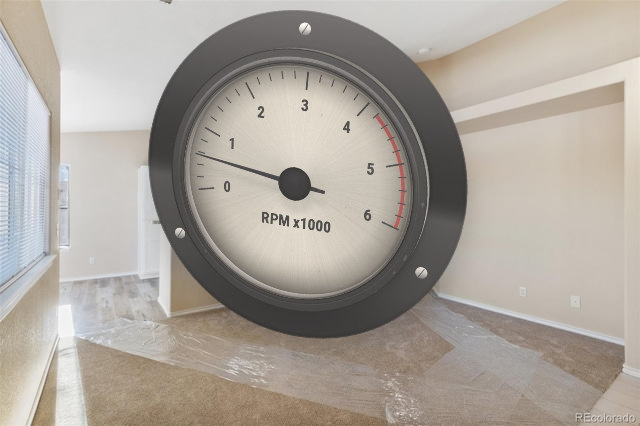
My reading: rpm 600
